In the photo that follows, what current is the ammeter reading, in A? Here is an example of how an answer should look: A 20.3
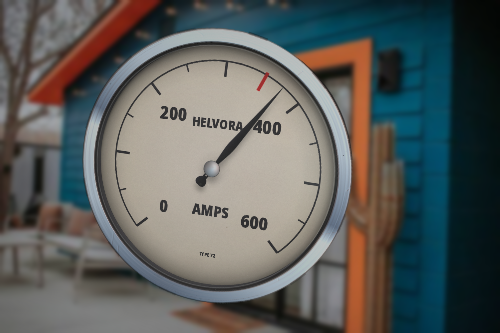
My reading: A 375
